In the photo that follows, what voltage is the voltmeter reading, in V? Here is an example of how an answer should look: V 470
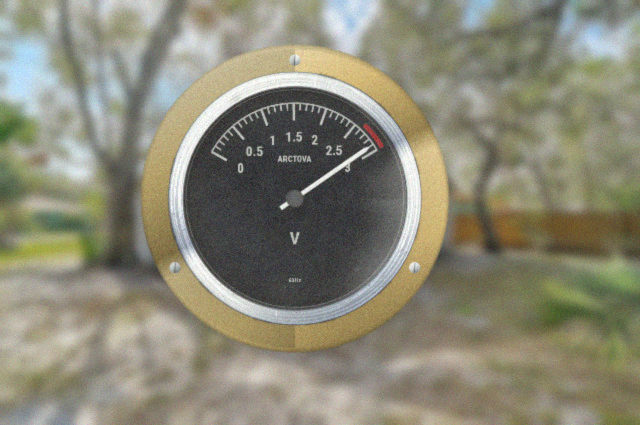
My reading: V 2.9
